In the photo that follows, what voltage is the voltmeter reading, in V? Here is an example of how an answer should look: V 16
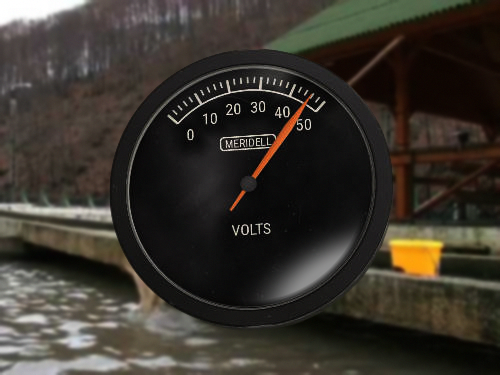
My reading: V 46
